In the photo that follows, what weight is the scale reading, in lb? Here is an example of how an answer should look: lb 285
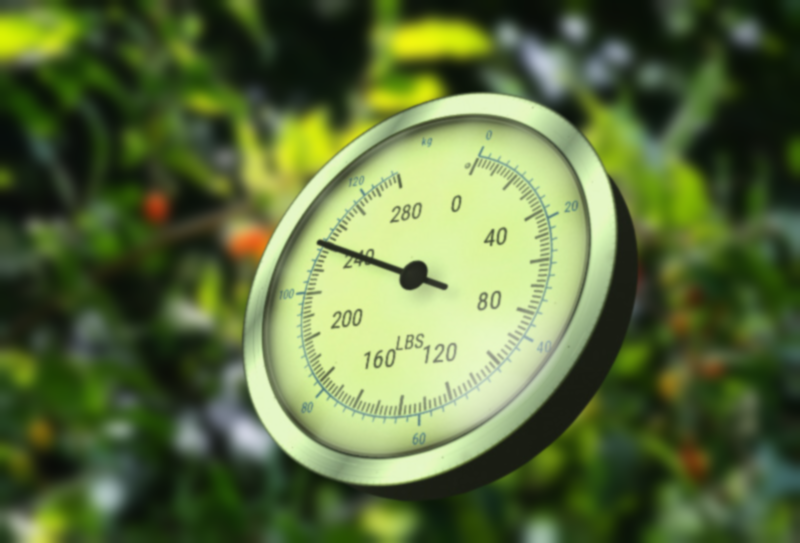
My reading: lb 240
